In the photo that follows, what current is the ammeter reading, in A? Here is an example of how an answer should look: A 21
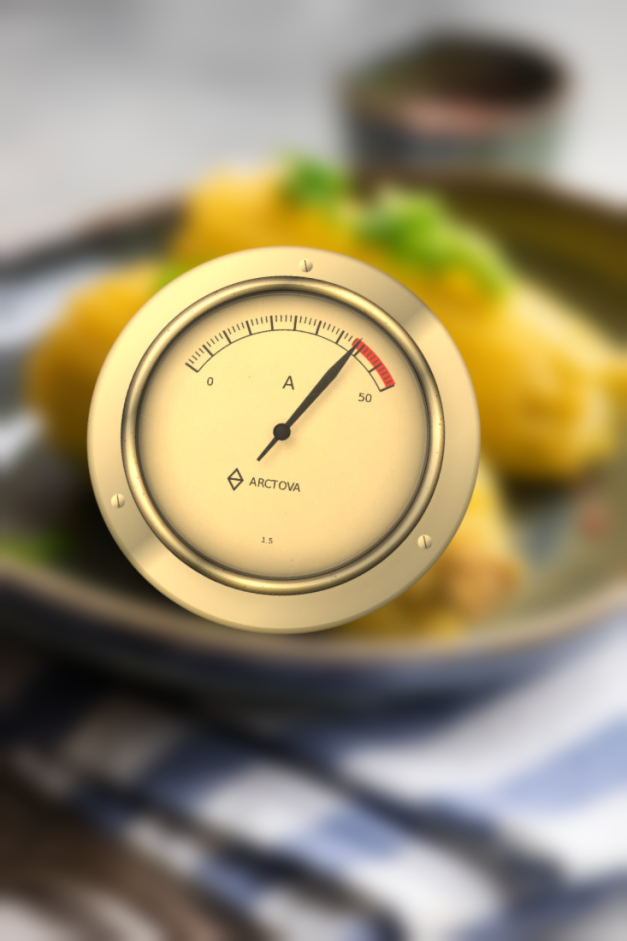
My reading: A 39
